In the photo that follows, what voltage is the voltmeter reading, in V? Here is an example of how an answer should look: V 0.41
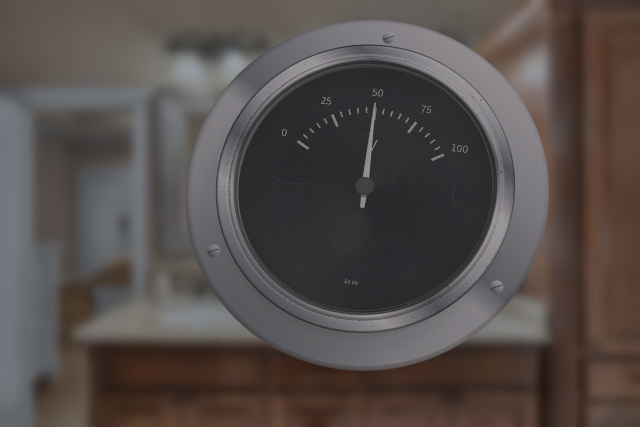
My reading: V 50
